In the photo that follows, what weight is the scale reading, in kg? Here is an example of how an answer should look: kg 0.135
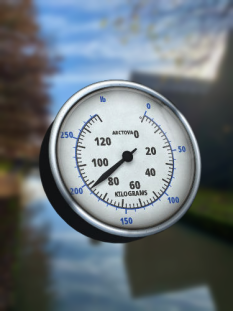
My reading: kg 88
